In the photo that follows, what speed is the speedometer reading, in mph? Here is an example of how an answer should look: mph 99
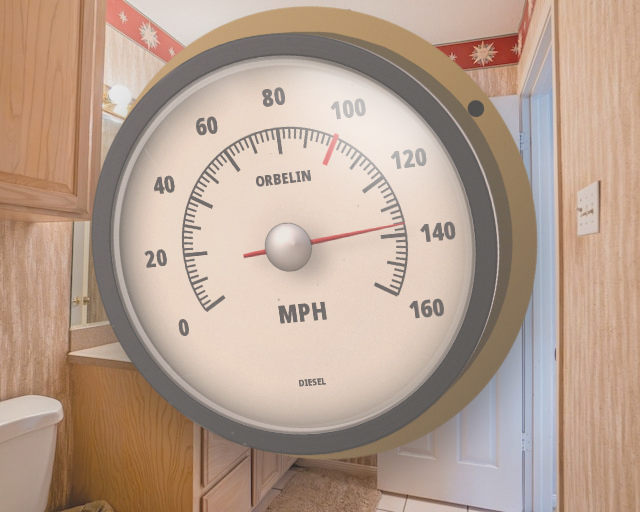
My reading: mph 136
